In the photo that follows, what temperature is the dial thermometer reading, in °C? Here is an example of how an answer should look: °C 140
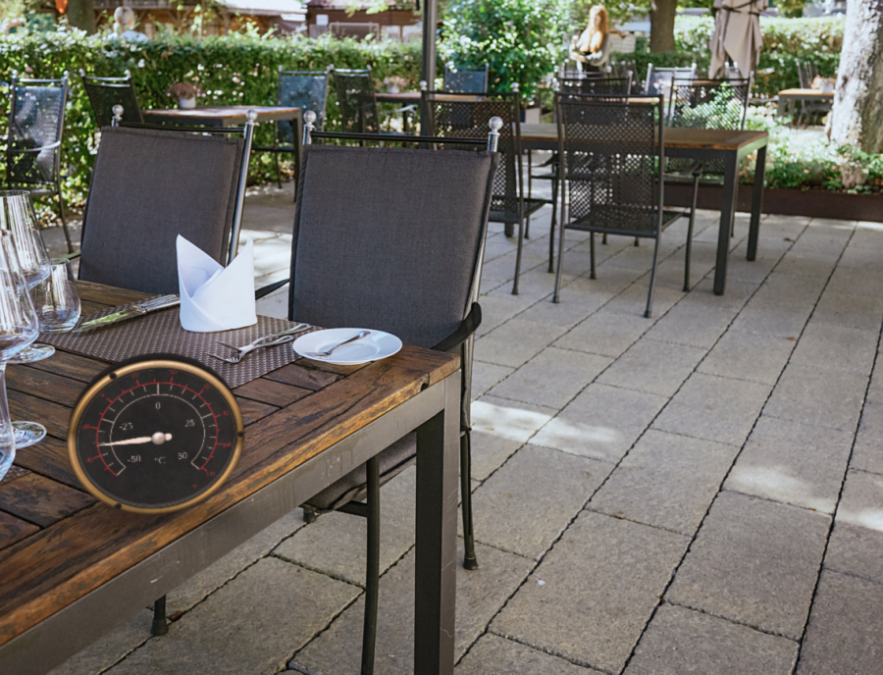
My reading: °C -35
